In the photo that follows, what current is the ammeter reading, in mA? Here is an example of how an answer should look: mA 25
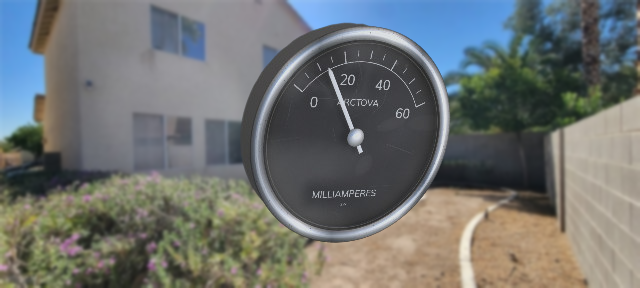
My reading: mA 12.5
